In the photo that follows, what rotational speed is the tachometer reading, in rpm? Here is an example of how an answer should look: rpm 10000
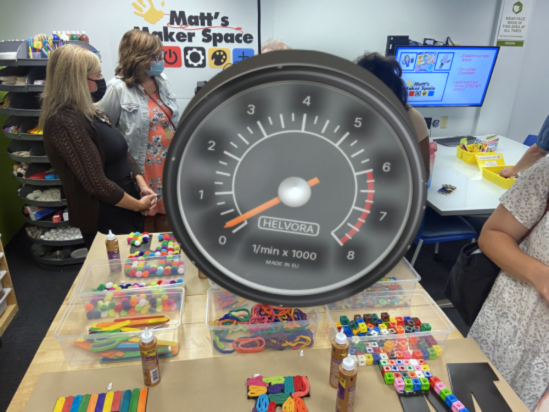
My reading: rpm 250
